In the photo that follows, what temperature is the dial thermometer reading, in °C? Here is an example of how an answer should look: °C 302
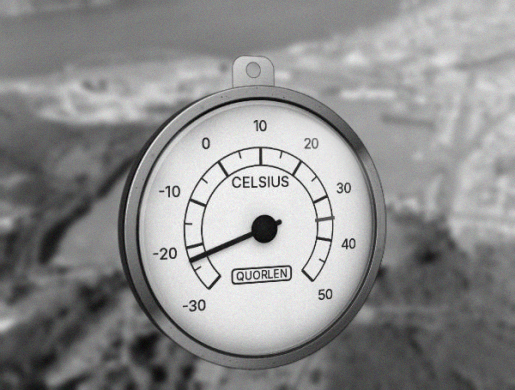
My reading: °C -22.5
